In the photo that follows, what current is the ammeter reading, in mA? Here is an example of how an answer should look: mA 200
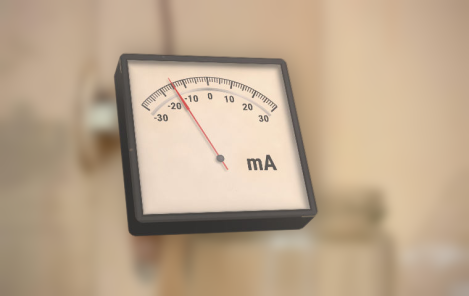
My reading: mA -15
